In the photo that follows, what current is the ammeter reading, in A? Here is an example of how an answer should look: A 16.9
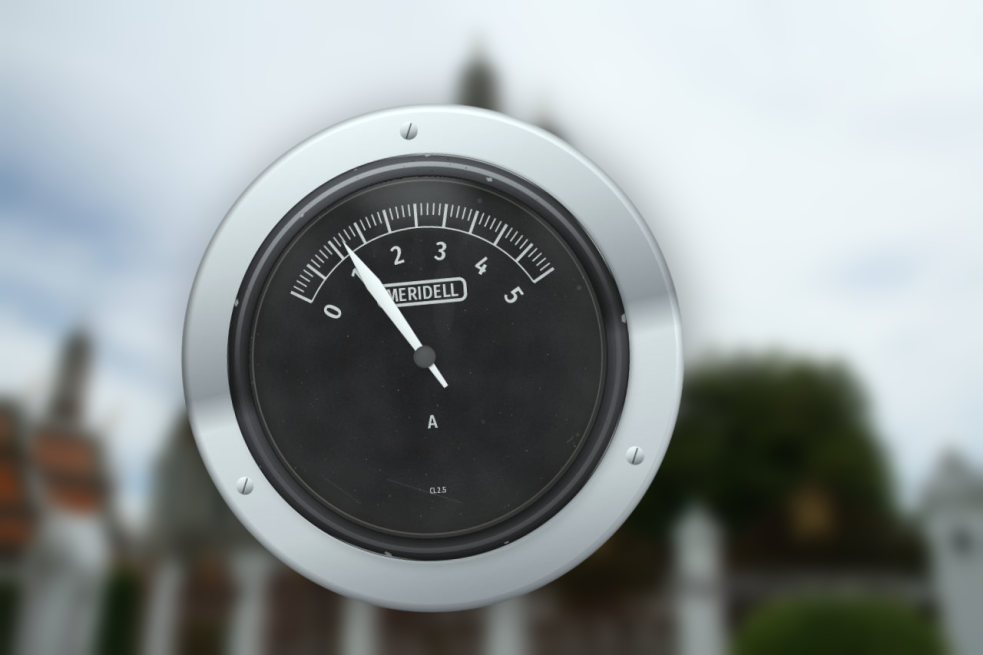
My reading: A 1.2
